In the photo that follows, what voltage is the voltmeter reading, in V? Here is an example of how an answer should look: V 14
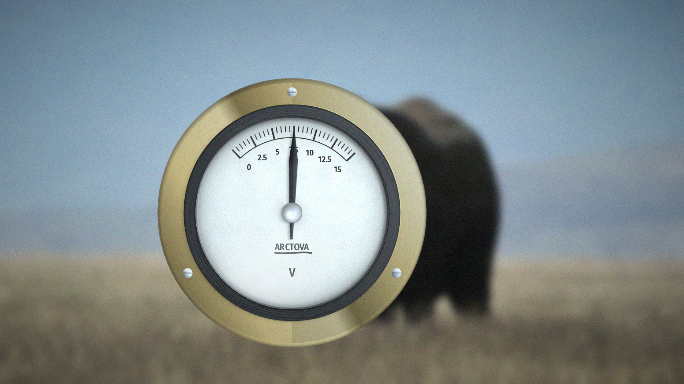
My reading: V 7.5
